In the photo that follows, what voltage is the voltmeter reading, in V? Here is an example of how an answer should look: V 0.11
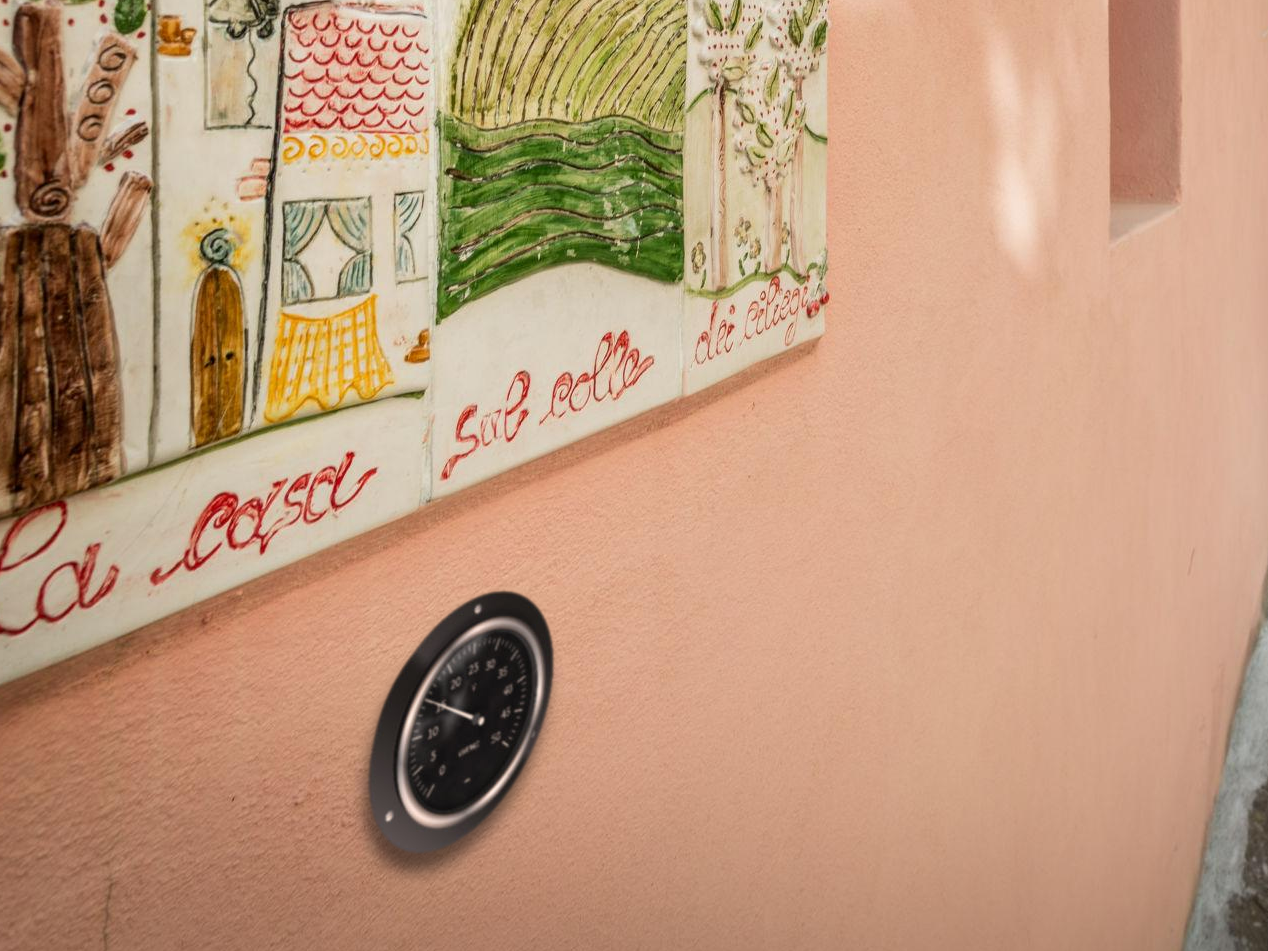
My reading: V 15
